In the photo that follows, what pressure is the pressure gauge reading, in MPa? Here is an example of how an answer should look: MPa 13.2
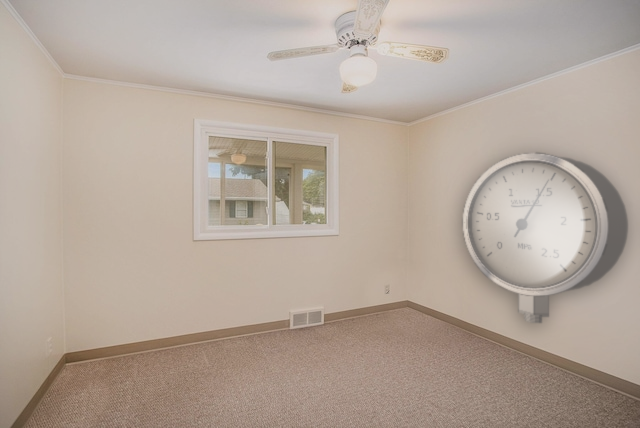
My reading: MPa 1.5
